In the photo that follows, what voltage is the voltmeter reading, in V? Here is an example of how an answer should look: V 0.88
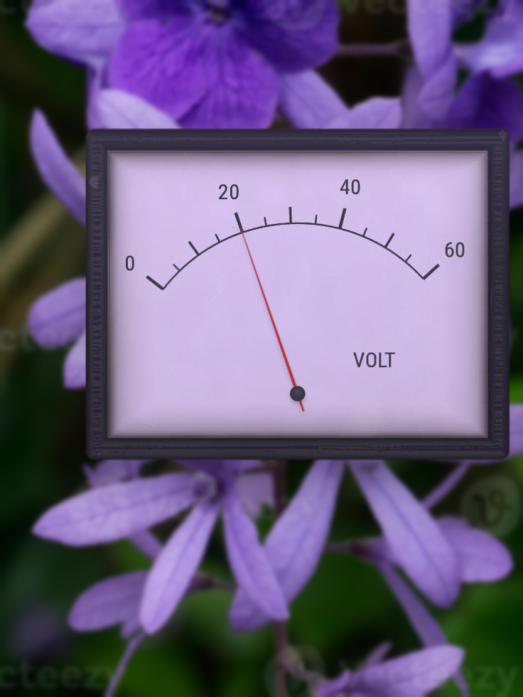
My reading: V 20
